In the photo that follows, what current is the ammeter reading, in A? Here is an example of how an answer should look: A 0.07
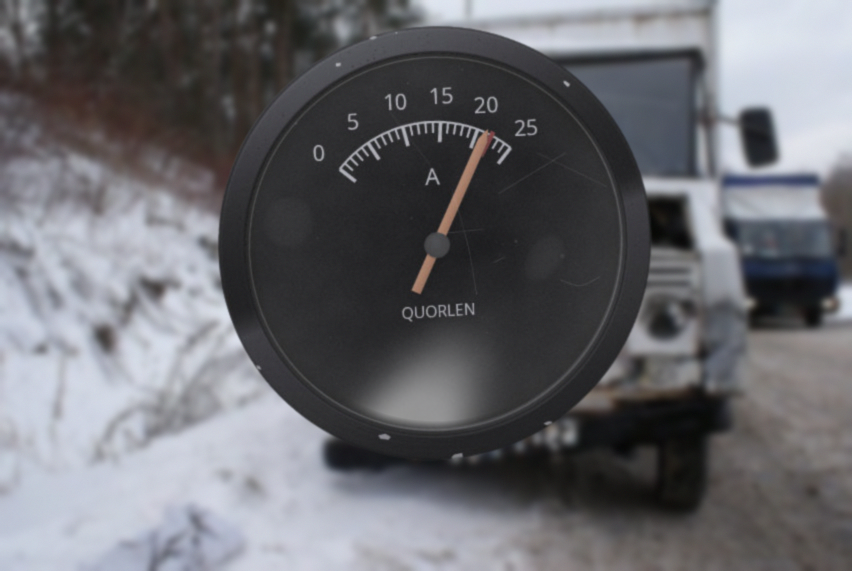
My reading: A 21
